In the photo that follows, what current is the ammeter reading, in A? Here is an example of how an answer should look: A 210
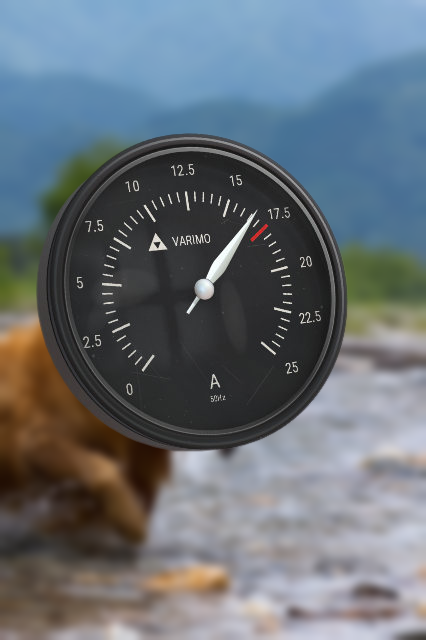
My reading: A 16.5
